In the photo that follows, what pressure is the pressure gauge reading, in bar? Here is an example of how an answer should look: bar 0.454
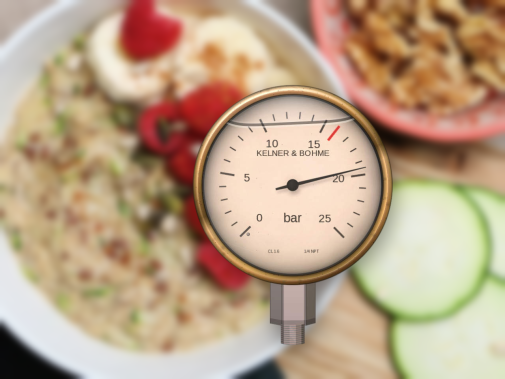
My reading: bar 19.5
